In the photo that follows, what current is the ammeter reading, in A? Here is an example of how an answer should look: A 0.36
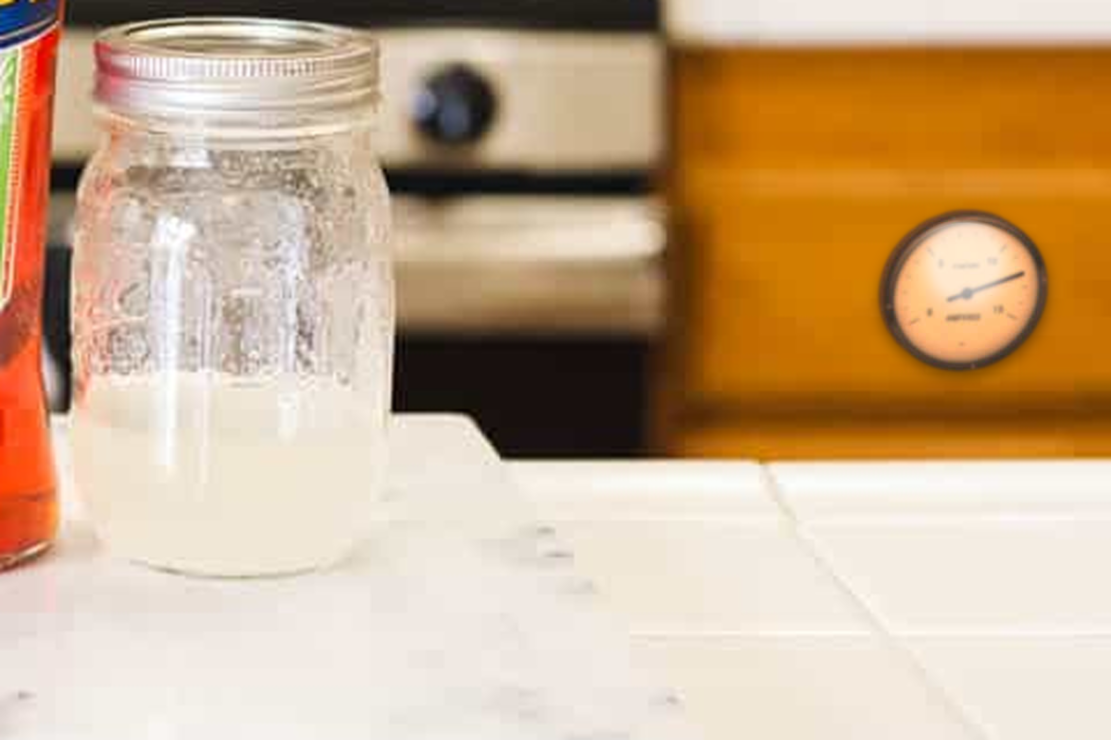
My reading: A 12
